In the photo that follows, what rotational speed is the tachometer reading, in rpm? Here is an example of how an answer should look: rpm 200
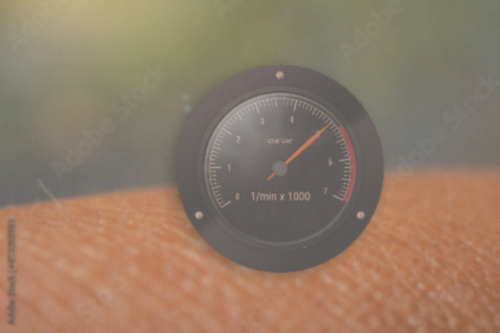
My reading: rpm 5000
